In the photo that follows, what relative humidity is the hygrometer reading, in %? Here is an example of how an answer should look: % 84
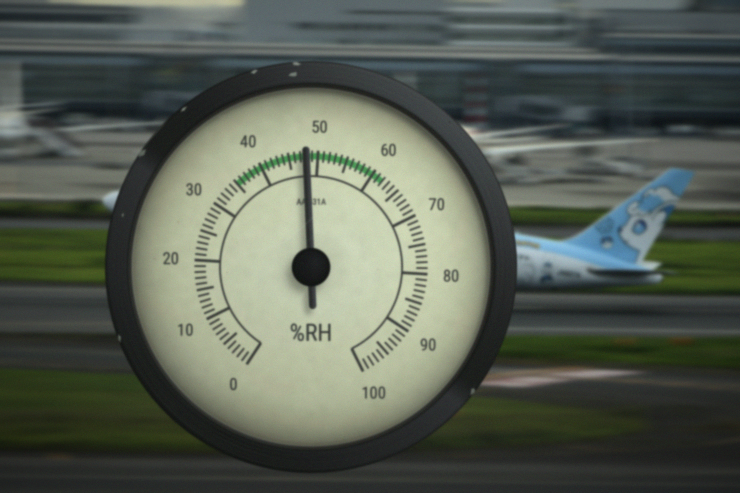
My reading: % 48
